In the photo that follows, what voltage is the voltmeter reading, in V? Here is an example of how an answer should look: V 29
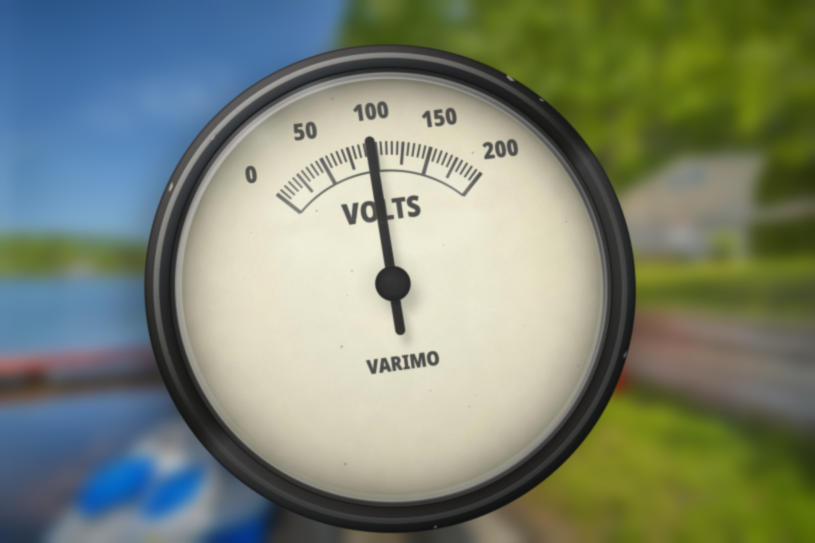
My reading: V 95
